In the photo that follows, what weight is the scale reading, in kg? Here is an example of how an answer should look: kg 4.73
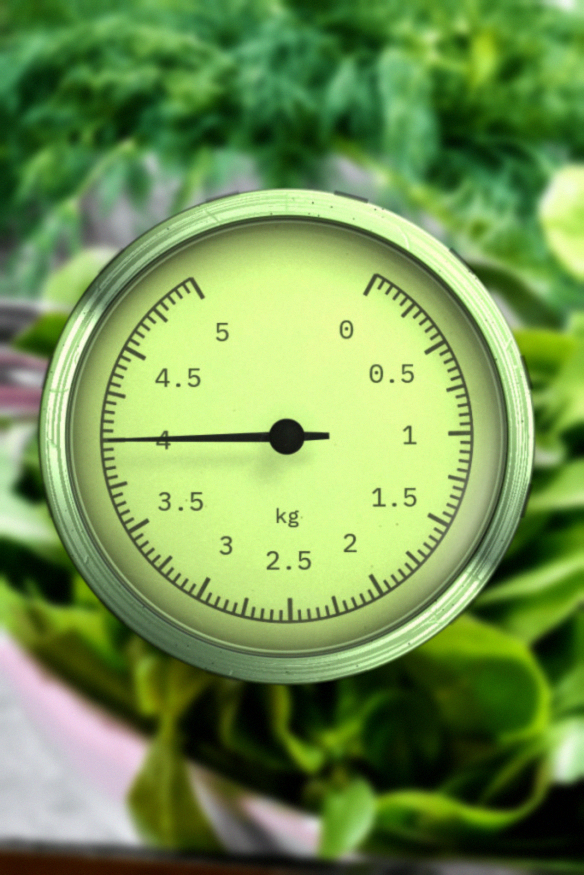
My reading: kg 4
